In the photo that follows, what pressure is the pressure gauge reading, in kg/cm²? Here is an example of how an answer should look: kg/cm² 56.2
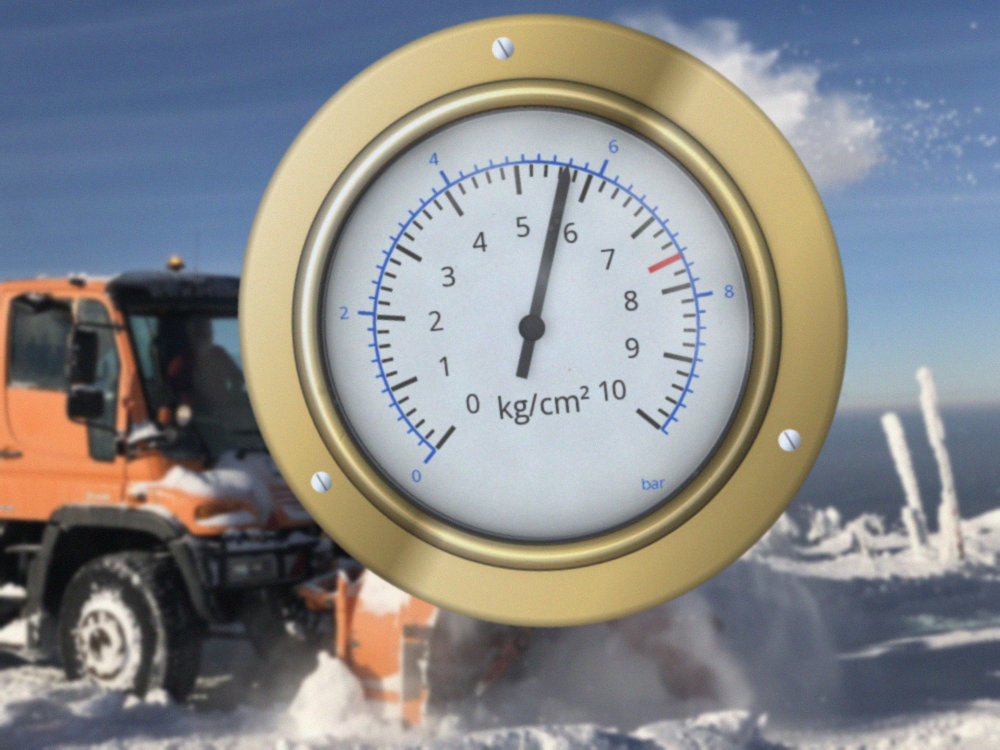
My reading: kg/cm² 5.7
